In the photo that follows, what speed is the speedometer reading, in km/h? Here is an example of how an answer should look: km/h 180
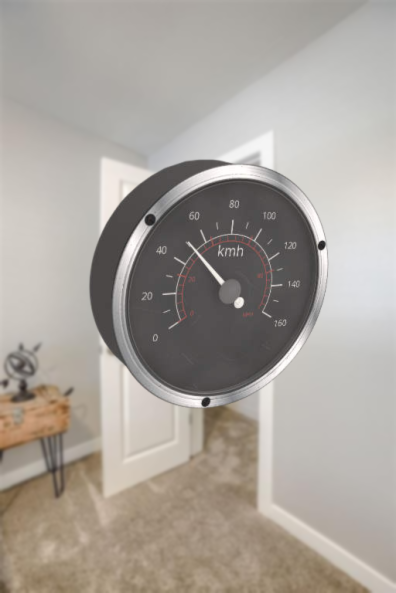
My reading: km/h 50
